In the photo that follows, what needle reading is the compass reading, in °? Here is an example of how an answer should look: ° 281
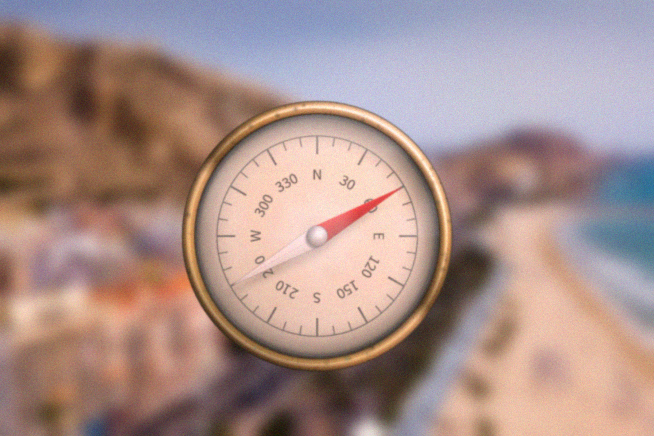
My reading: ° 60
